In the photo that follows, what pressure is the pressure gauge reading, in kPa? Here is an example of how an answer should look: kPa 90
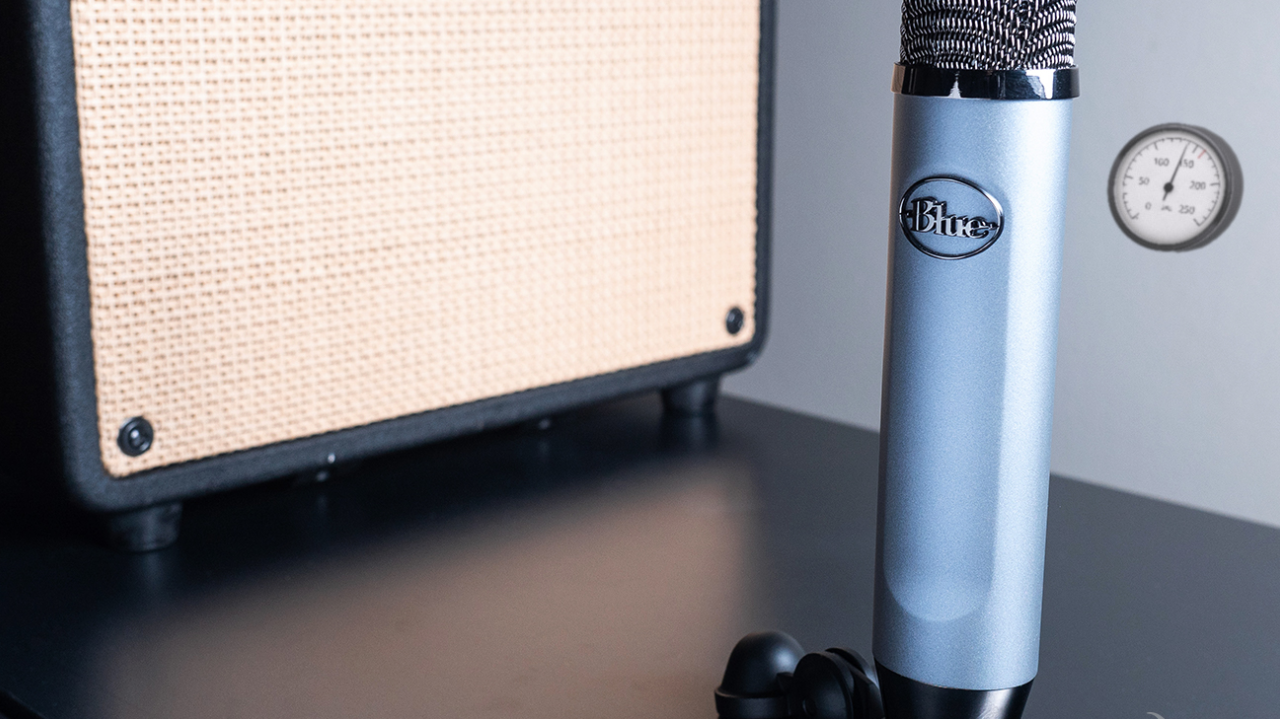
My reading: kPa 140
